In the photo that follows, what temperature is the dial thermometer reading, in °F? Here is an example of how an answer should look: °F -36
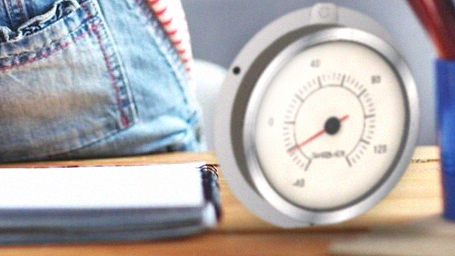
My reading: °F -20
